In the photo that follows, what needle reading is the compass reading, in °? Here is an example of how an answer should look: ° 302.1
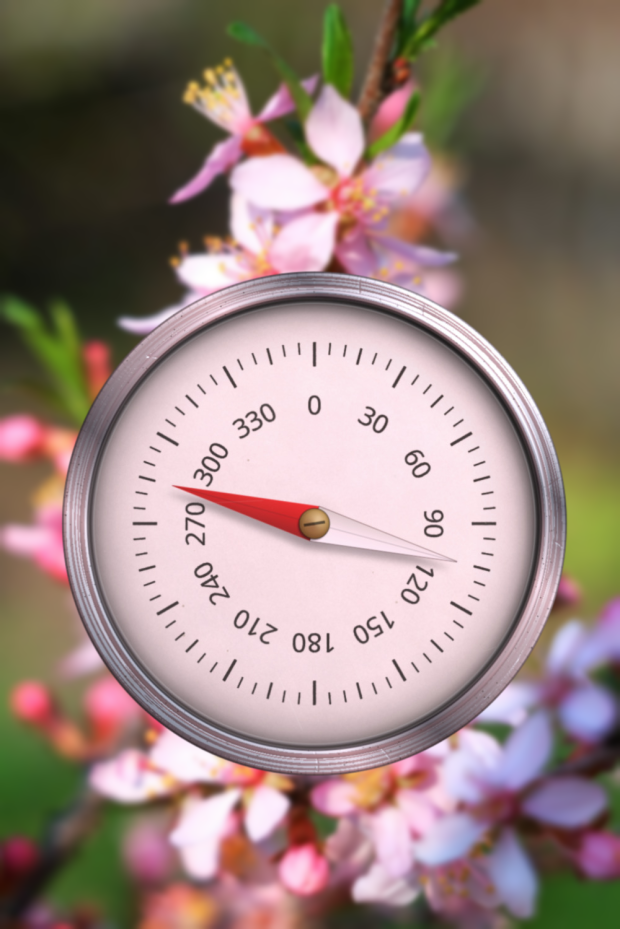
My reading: ° 285
